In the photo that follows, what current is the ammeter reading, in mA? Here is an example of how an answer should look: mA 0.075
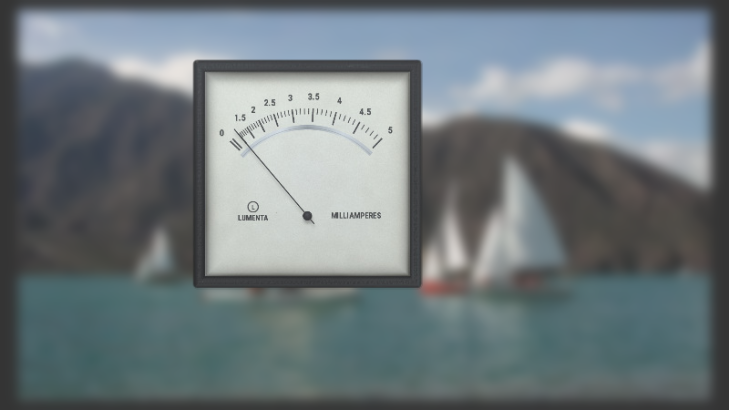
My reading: mA 1
